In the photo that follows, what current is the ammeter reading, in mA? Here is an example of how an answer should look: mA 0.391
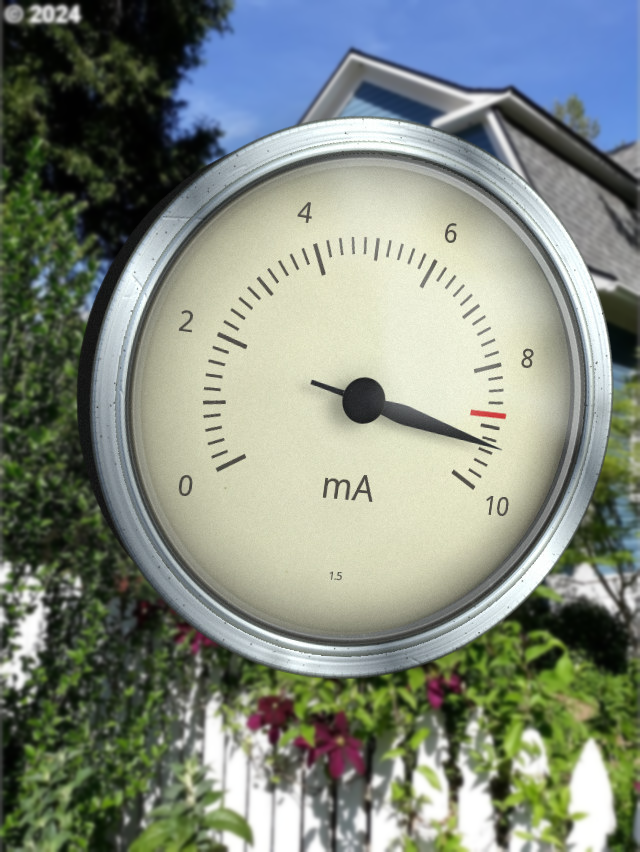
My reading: mA 9.3
